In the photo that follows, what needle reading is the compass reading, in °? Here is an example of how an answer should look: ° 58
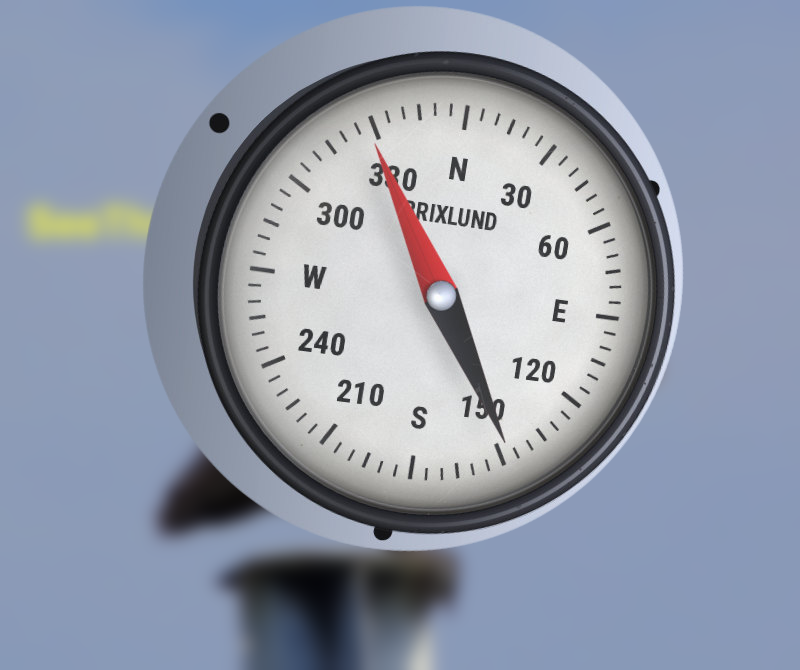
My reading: ° 327.5
